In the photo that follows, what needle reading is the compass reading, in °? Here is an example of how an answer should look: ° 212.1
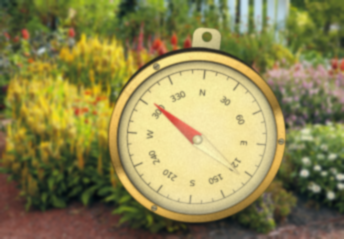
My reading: ° 305
